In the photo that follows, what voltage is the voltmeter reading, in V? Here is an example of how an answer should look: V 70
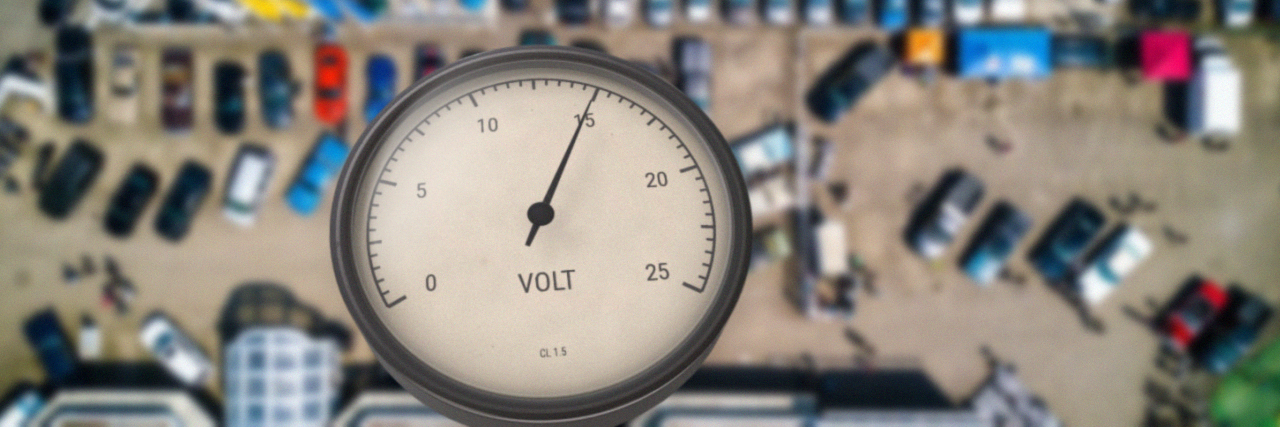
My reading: V 15
